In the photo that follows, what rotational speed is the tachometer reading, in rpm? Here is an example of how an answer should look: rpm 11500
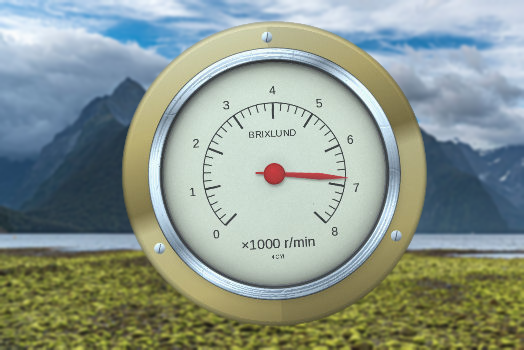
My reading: rpm 6800
